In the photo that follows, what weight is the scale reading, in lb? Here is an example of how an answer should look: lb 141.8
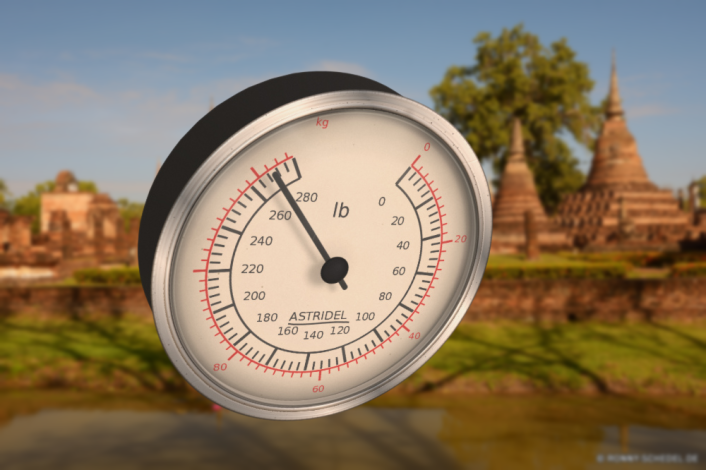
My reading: lb 270
